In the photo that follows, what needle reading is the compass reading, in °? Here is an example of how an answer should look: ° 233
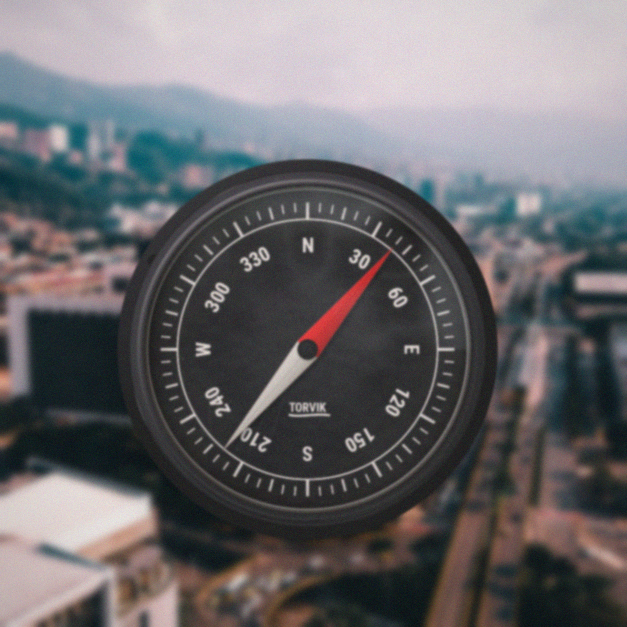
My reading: ° 40
